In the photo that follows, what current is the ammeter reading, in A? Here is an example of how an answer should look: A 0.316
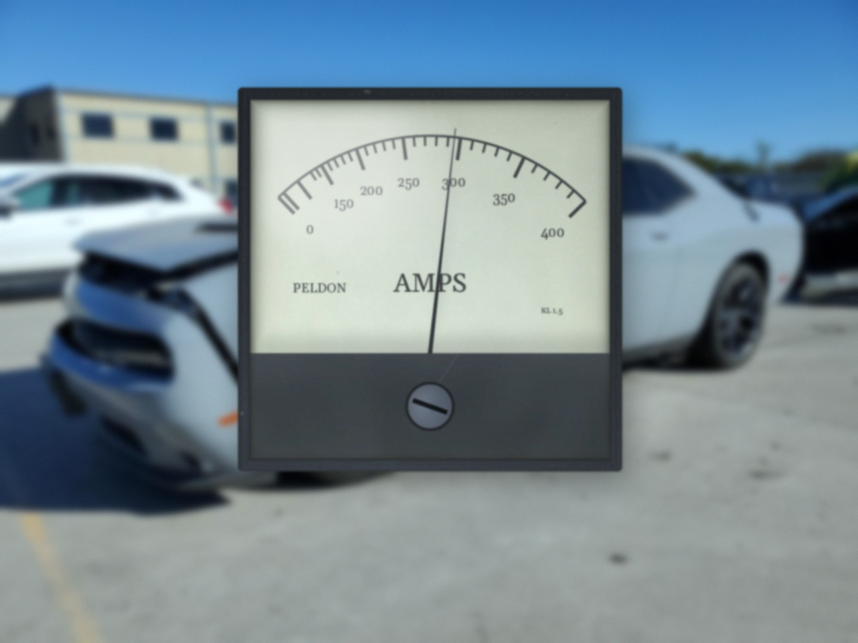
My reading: A 295
